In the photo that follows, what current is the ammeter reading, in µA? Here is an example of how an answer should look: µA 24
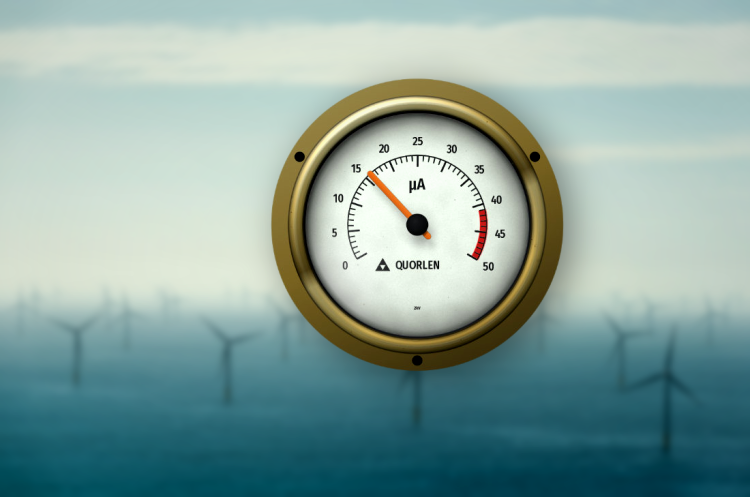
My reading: µA 16
